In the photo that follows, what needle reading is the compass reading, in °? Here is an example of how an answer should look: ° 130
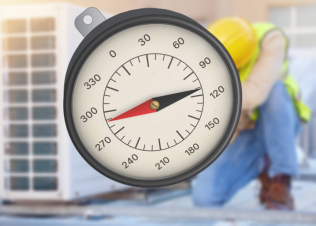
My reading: ° 290
